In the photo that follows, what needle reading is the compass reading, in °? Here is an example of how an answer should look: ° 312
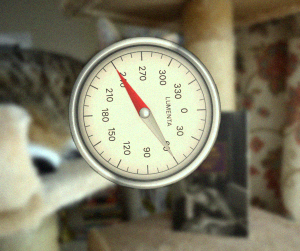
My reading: ° 240
